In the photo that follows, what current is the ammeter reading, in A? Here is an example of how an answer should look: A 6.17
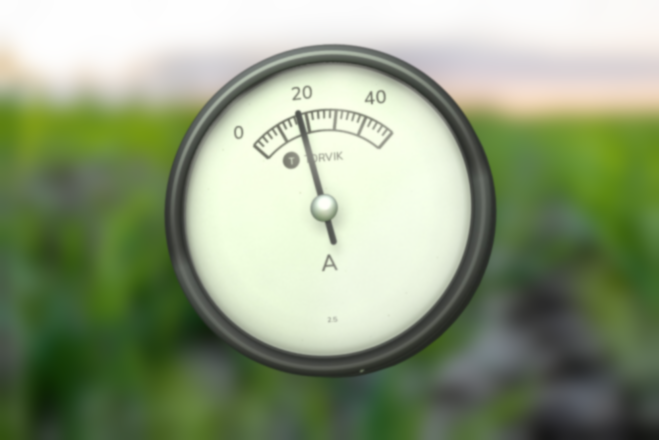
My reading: A 18
